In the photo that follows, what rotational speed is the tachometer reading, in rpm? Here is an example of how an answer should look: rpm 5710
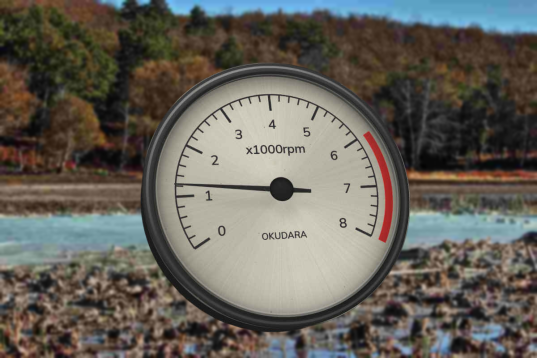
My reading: rpm 1200
